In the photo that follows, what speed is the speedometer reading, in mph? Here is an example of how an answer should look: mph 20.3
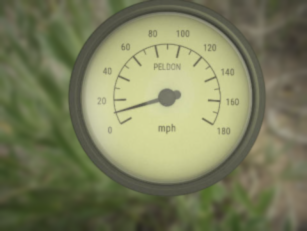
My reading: mph 10
